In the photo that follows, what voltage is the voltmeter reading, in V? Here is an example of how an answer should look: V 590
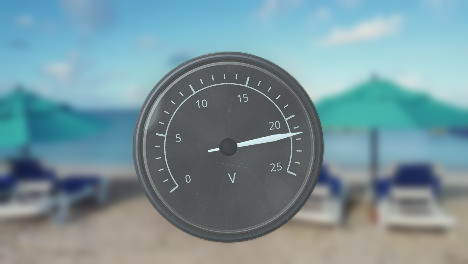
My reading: V 21.5
